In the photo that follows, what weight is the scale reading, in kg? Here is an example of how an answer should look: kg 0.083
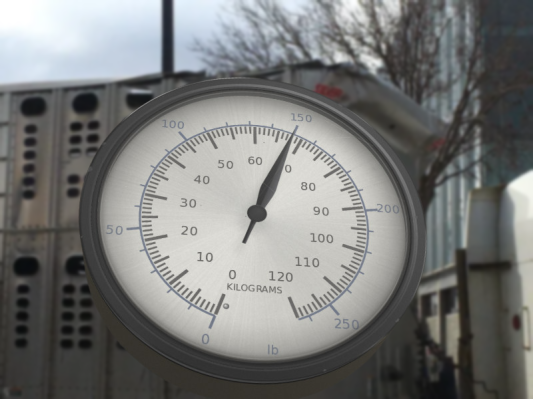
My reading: kg 68
